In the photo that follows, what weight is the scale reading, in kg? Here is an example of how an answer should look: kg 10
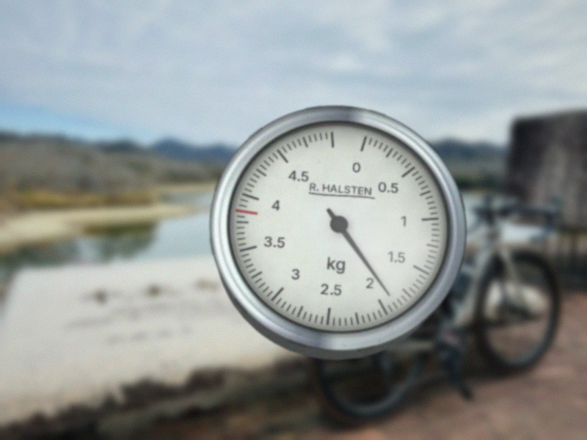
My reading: kg 1.9
